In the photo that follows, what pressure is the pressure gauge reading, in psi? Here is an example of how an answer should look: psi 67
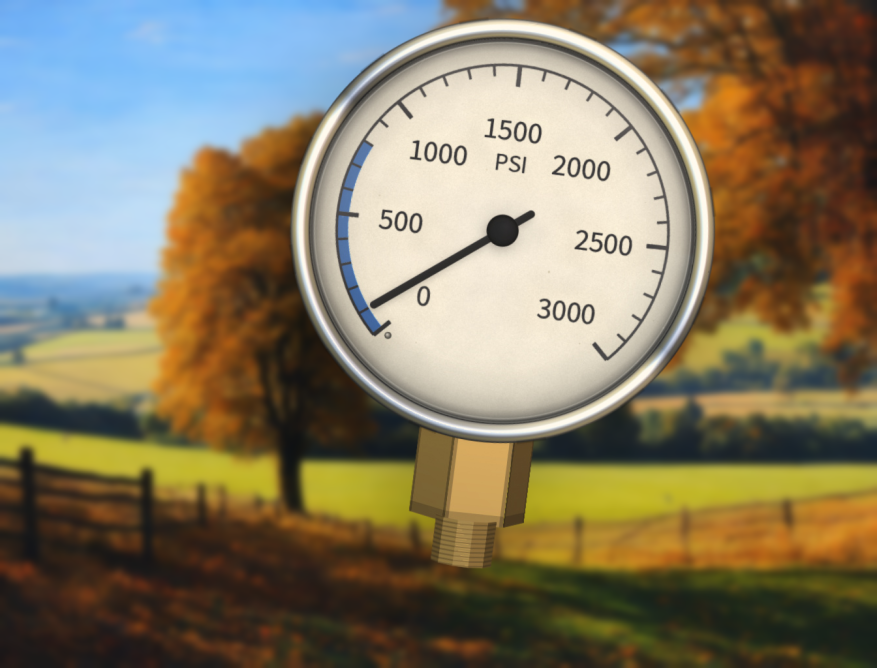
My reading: psi 100
